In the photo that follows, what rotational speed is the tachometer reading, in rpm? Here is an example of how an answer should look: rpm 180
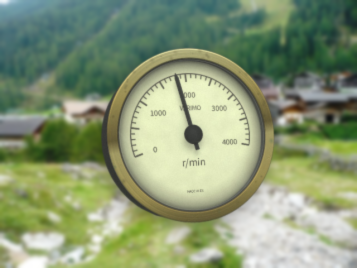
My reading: rpm 1800
